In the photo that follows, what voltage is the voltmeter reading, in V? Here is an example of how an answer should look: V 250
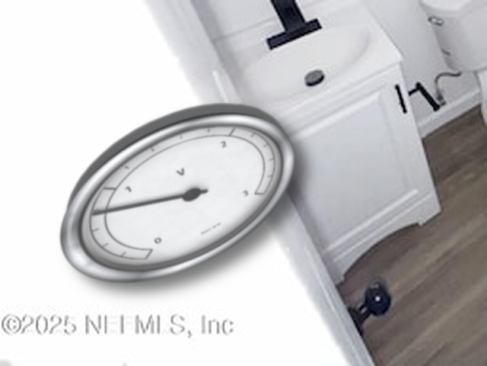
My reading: V 0.8
